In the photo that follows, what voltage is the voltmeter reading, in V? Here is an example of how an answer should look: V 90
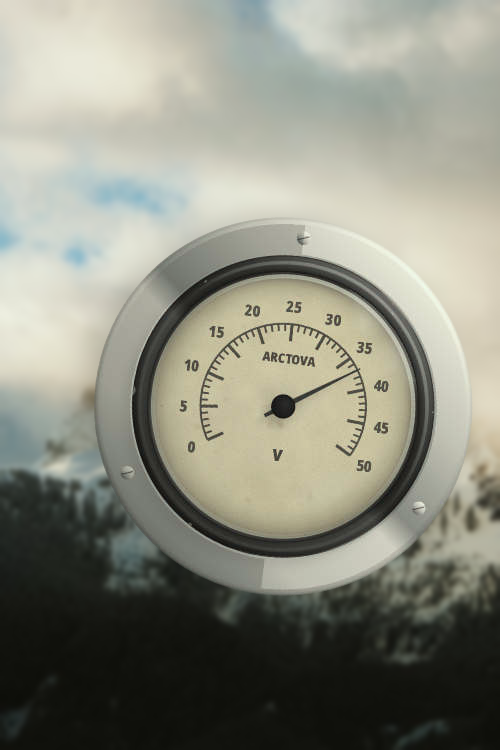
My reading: V 37
